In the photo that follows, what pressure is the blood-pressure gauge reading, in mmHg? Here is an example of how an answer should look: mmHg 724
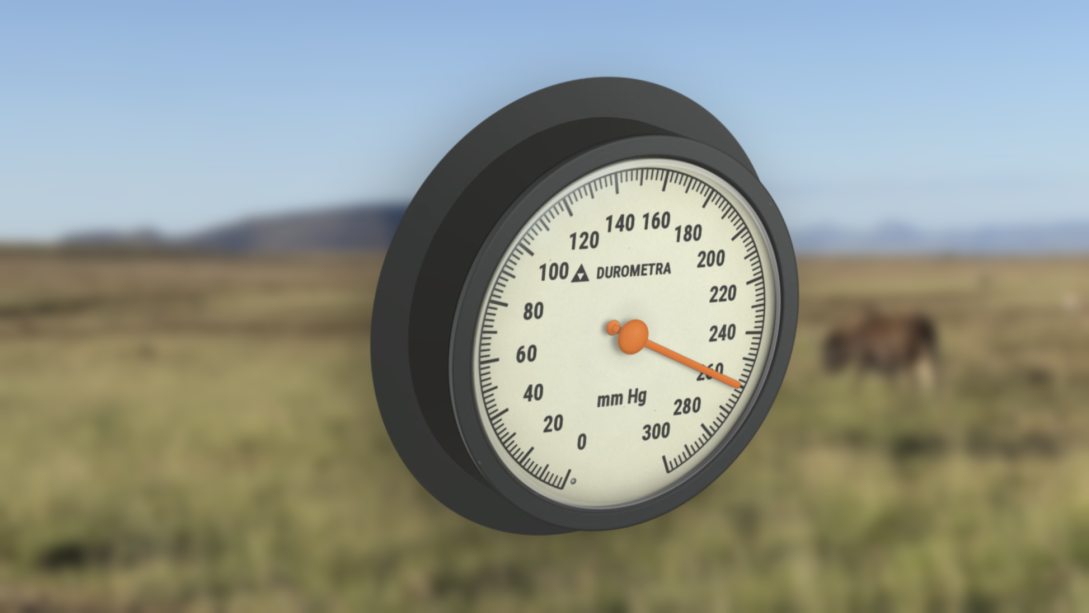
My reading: mmHg 260
